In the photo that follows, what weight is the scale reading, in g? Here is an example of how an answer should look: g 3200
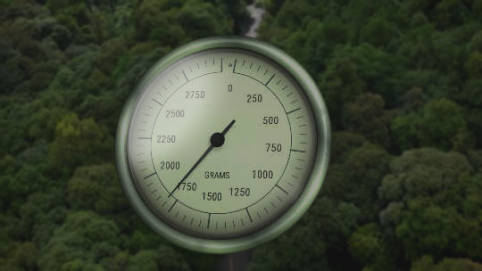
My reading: g 1800
